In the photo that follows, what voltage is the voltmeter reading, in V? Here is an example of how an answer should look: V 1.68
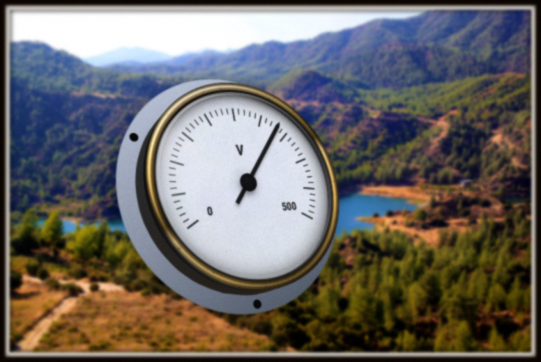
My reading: V 330
